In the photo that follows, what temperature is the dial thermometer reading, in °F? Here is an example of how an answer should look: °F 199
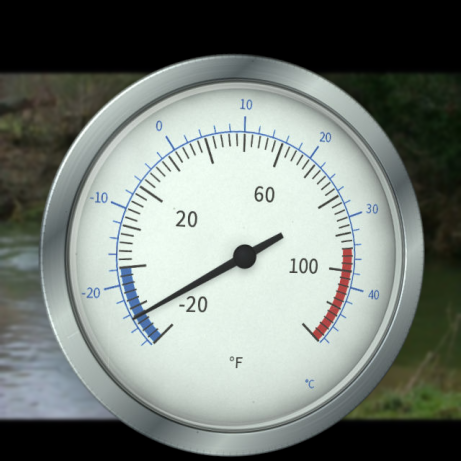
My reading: °F -12
